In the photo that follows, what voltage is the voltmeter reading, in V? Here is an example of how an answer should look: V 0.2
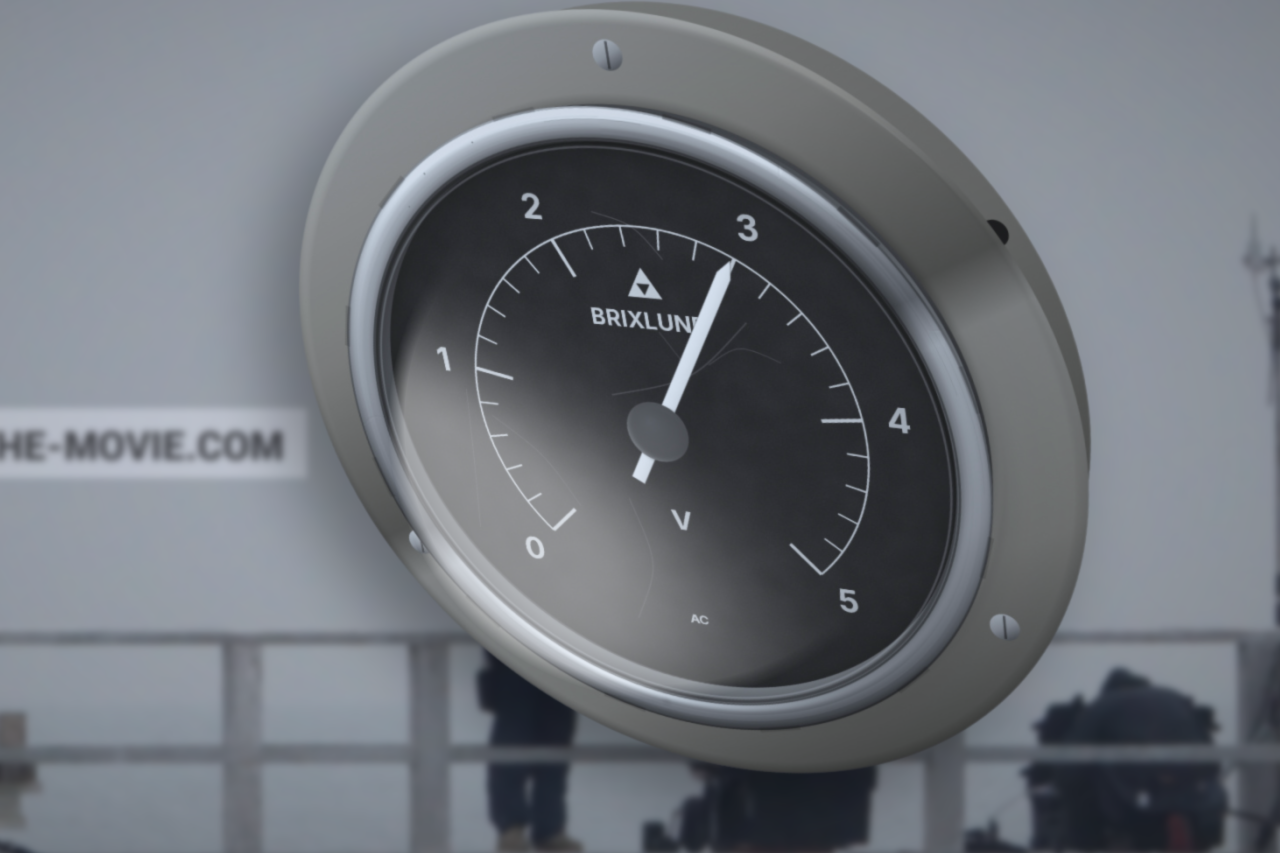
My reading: V 3
